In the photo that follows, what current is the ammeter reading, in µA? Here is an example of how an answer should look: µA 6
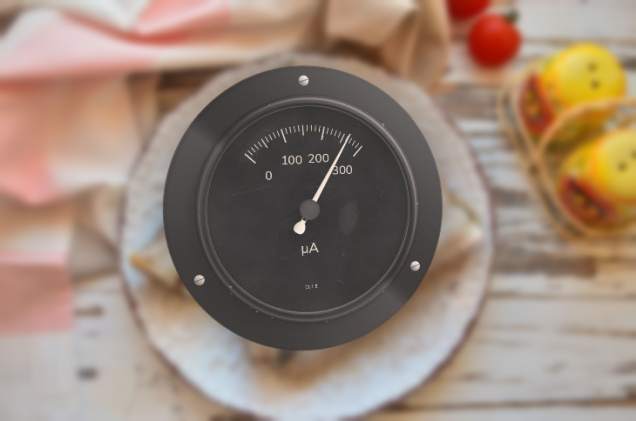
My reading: µA 260
